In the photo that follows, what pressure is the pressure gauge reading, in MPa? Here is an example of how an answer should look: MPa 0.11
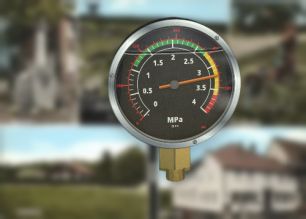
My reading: MPa 3.2
